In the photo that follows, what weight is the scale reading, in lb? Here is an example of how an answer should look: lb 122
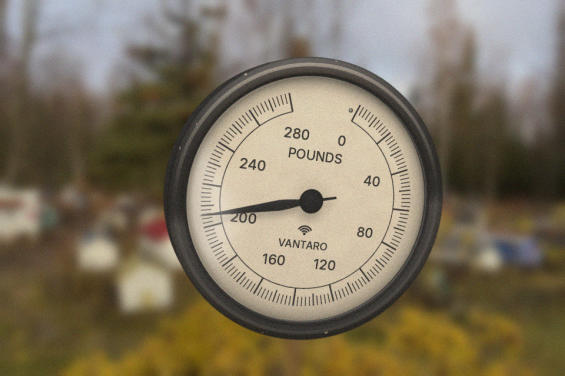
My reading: lb 206
